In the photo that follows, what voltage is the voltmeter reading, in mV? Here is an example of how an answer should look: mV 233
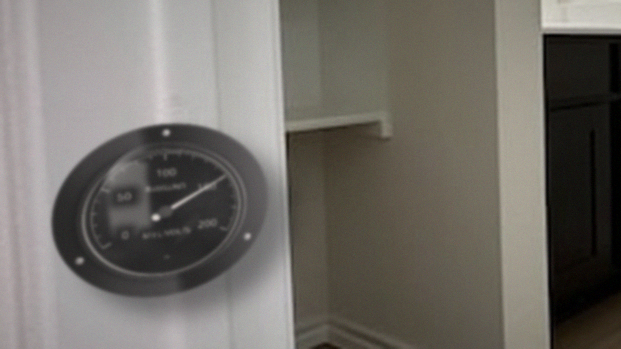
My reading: mV 150
